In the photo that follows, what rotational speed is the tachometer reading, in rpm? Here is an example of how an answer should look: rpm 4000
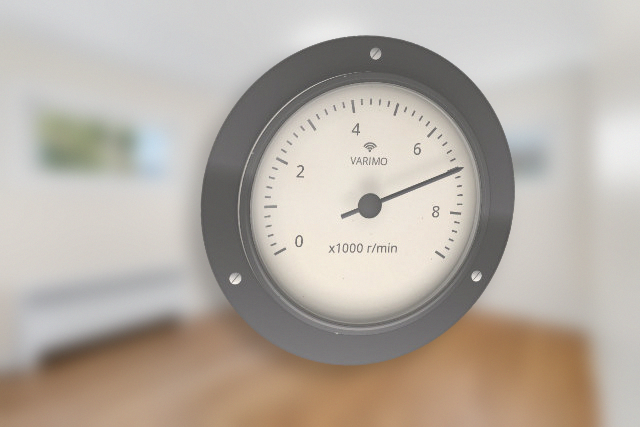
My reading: rpm 7000
